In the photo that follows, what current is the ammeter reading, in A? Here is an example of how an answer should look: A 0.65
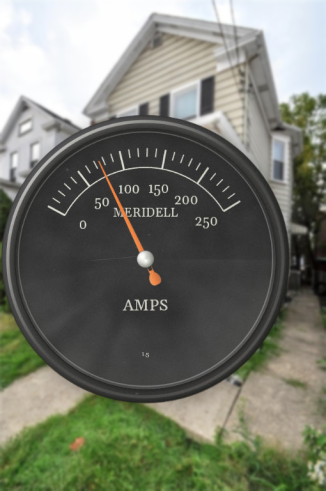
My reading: A 75
